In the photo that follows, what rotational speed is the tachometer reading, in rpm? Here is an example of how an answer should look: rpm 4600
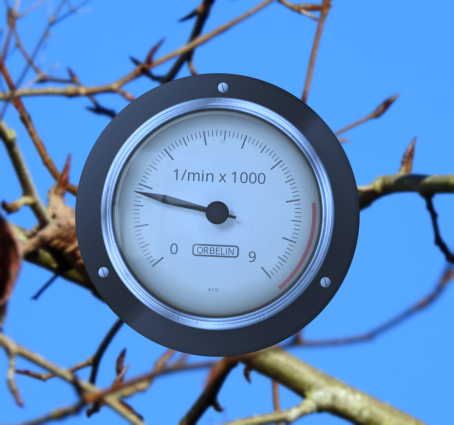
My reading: rpm 1800
